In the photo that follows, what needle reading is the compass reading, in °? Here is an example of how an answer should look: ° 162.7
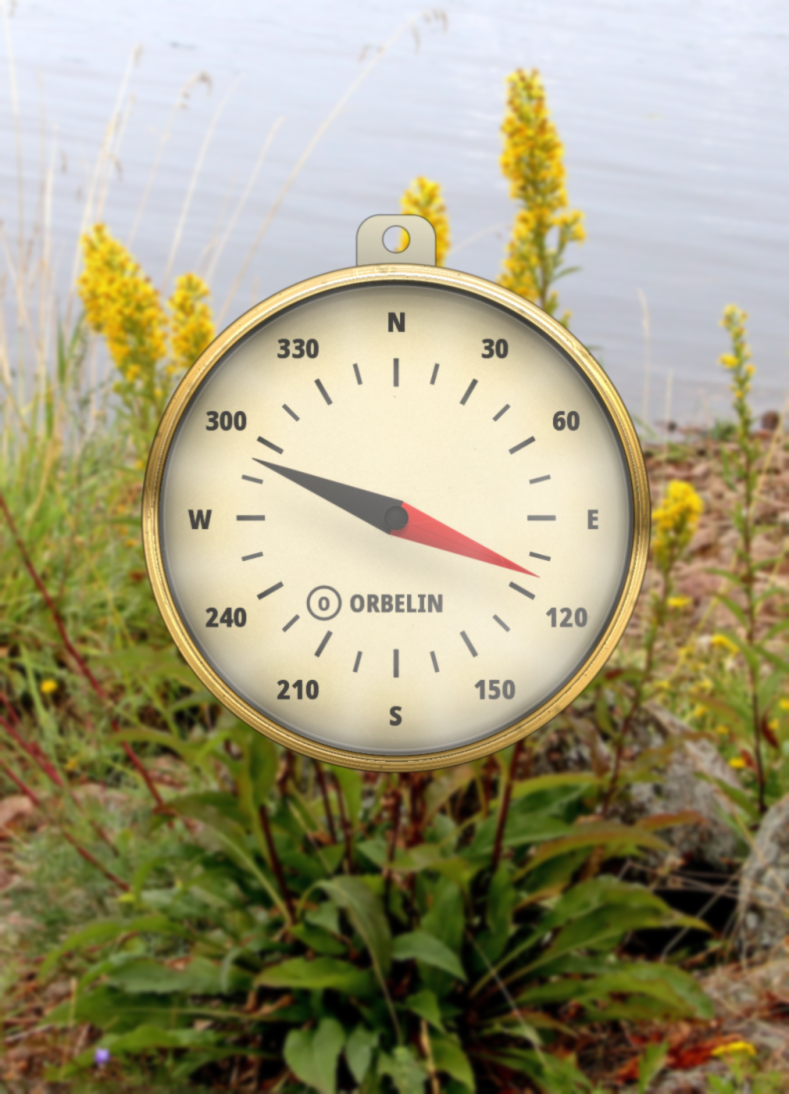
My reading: ° 112.5
